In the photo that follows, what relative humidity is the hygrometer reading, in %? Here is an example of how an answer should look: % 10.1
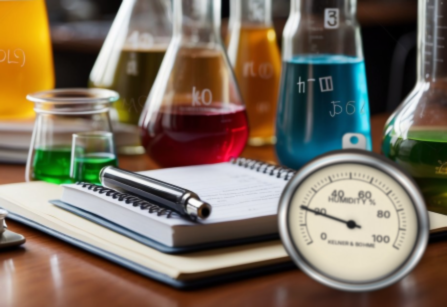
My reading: % 20
